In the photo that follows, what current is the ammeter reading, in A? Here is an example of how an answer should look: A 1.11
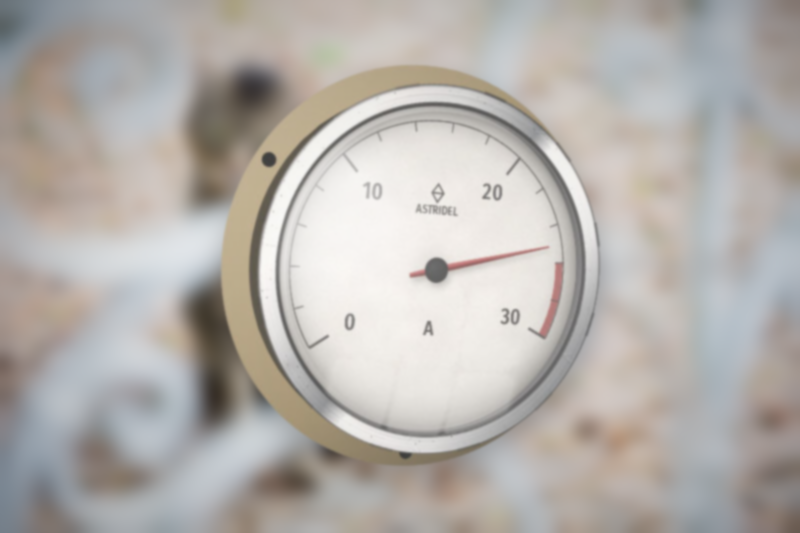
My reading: A 25
